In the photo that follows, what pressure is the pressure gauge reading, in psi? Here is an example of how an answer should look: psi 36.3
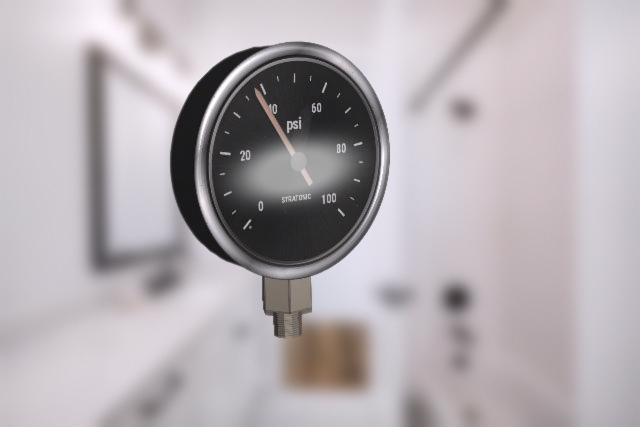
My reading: psi 37.5
